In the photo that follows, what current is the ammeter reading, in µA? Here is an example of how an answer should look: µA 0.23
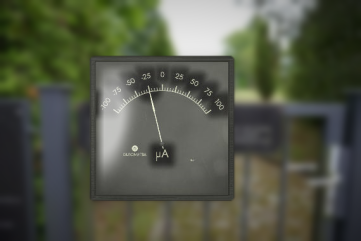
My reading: µA -25
